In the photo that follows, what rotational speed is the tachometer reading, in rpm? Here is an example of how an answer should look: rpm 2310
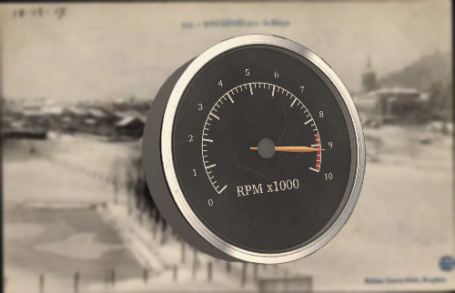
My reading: rpm 9200
